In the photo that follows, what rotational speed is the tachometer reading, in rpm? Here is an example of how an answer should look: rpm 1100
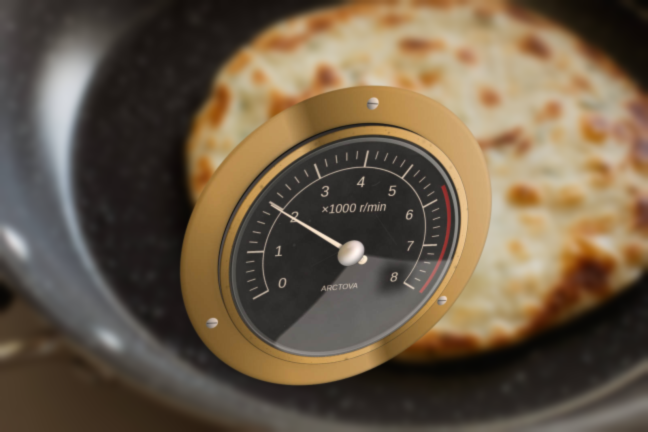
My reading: rpm 2000
